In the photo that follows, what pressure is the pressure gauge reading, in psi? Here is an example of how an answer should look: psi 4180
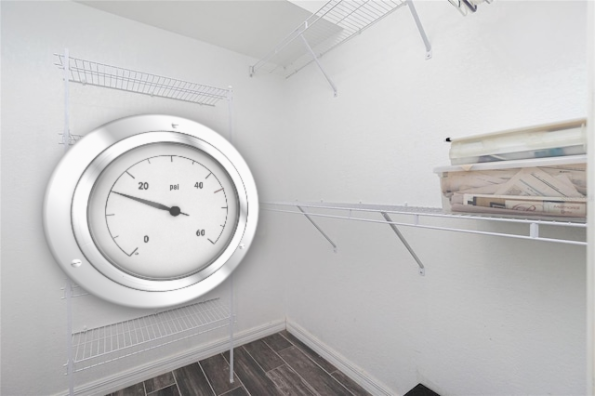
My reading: psi 15
